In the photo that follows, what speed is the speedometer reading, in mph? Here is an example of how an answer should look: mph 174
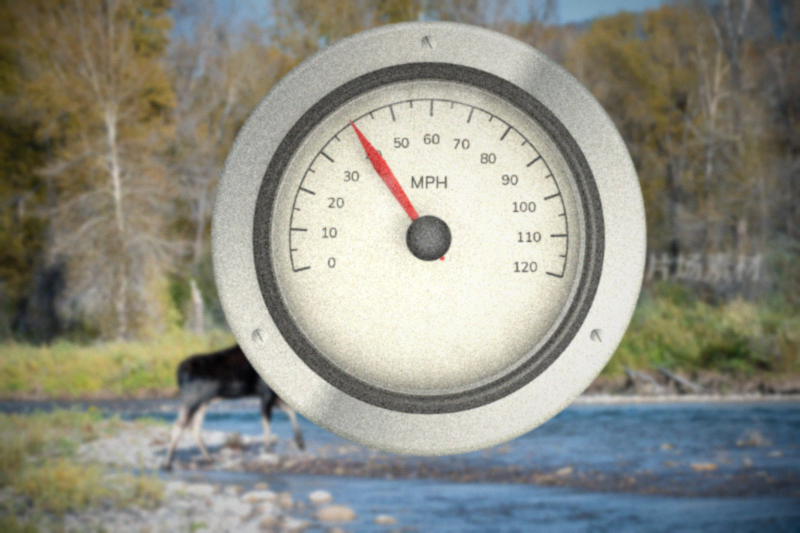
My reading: mph 40
